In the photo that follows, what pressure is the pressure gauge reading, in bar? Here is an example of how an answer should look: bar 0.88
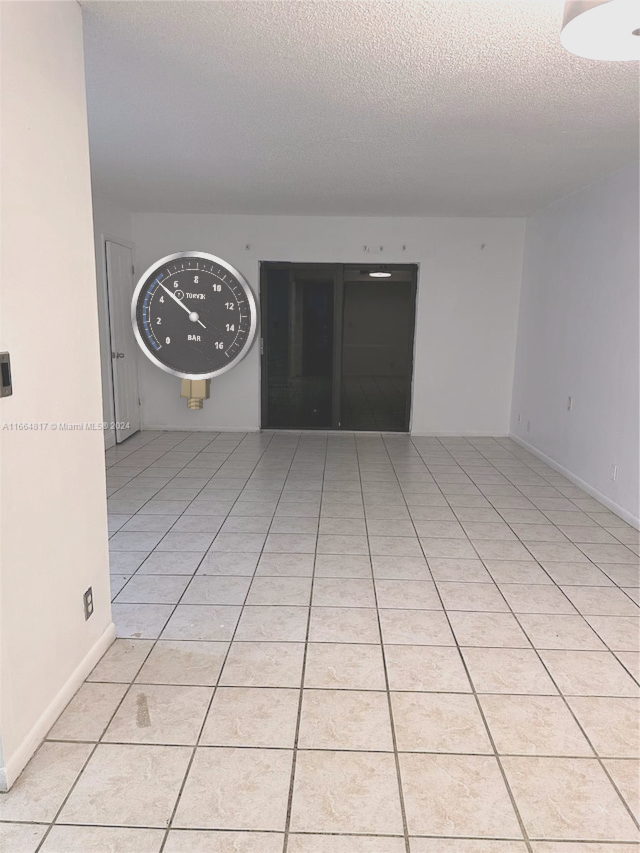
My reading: bar 5
